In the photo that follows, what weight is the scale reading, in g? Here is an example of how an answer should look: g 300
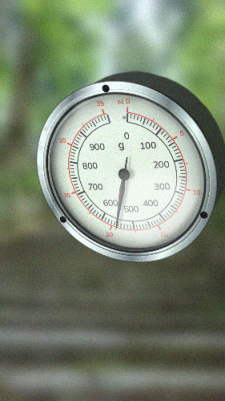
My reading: g 550
